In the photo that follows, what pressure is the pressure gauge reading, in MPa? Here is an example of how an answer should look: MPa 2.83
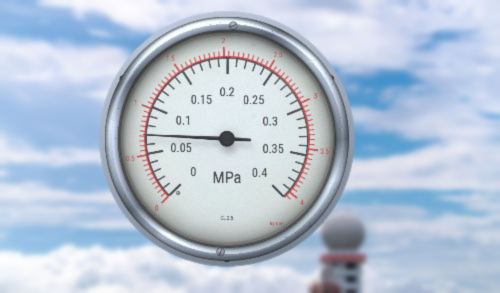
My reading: MPa 0.07
